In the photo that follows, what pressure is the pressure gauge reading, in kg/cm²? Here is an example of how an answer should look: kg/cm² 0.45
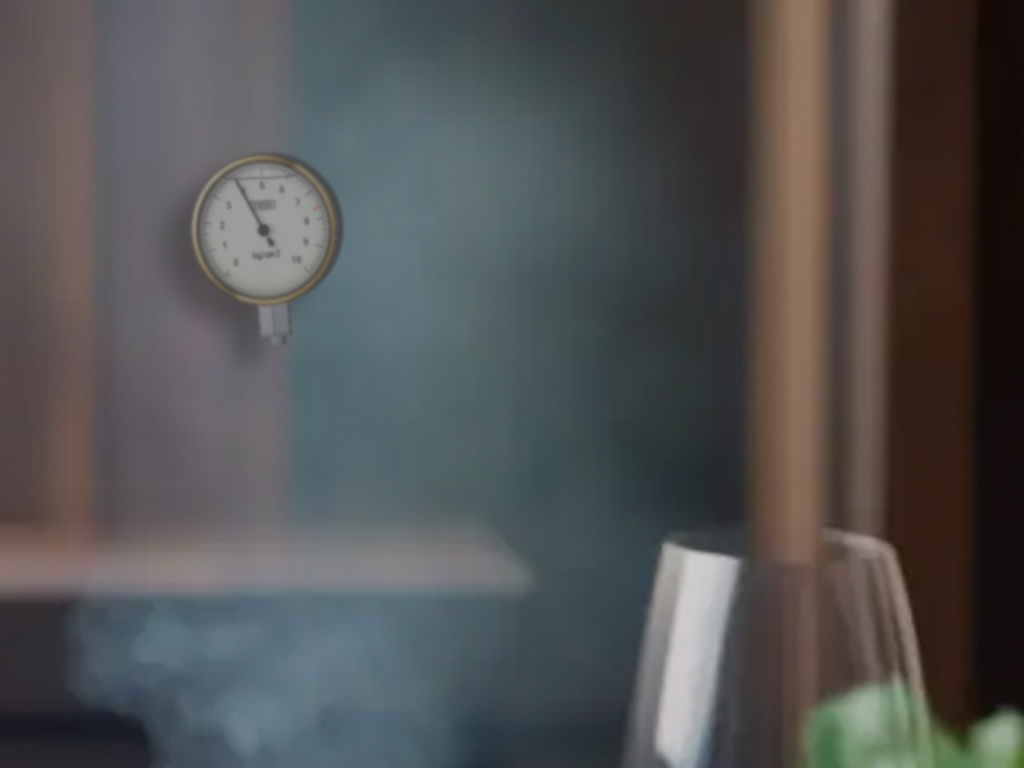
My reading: kg/cm² 4
